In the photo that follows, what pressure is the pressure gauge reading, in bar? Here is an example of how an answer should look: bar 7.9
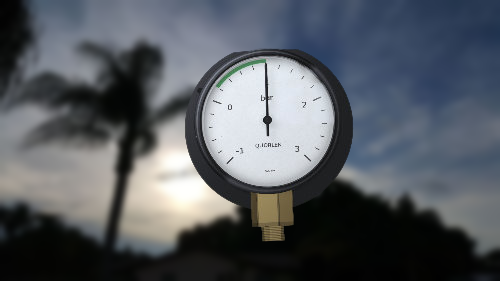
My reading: bar 1
